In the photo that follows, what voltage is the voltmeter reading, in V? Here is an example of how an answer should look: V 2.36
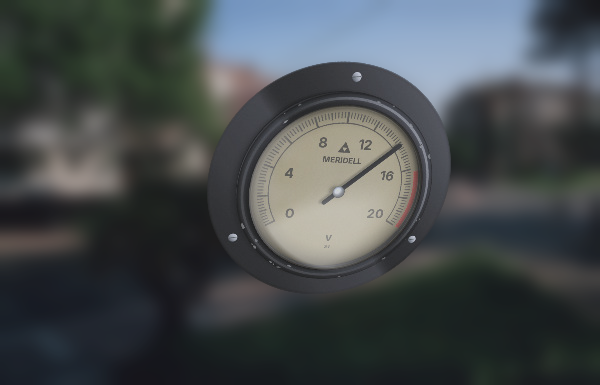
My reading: V 14
